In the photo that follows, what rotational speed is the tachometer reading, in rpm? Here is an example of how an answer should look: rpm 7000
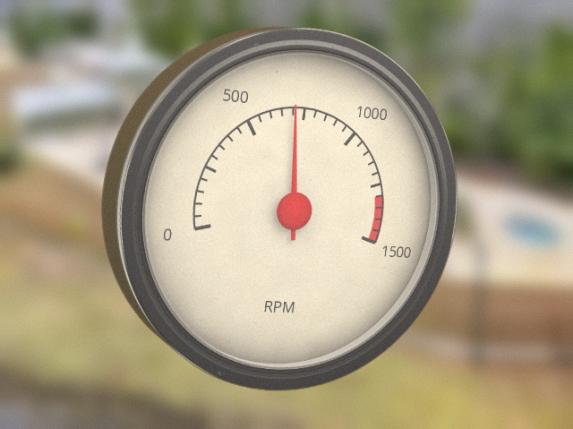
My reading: rpm 700
